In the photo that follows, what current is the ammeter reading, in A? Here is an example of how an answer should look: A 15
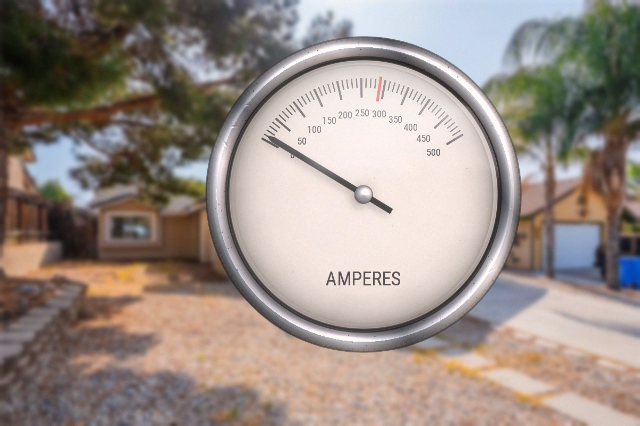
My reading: A 10
